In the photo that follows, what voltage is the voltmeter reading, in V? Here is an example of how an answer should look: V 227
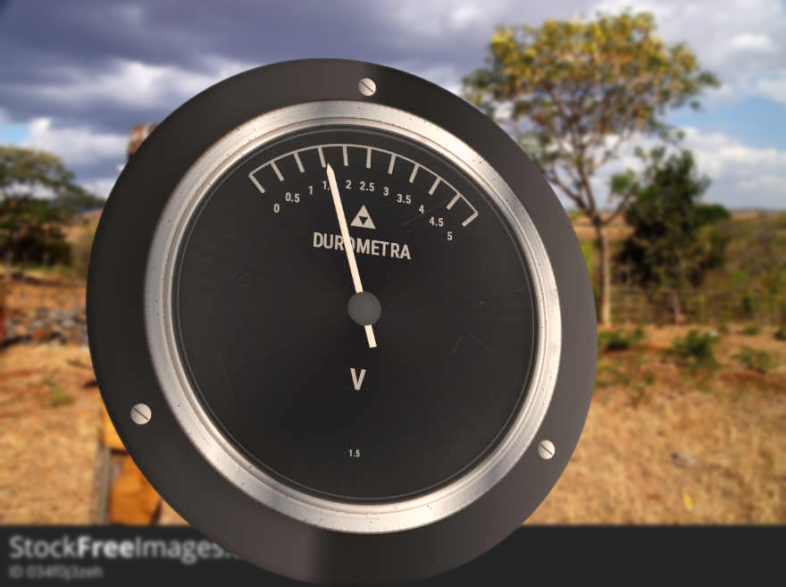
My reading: V 1.5
